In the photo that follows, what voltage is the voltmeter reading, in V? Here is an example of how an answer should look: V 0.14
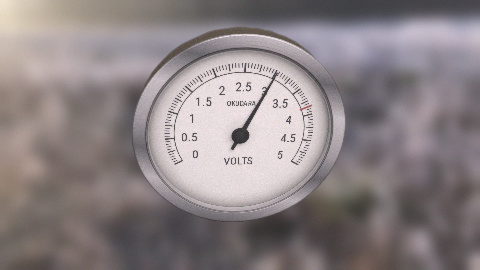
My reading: V 3
